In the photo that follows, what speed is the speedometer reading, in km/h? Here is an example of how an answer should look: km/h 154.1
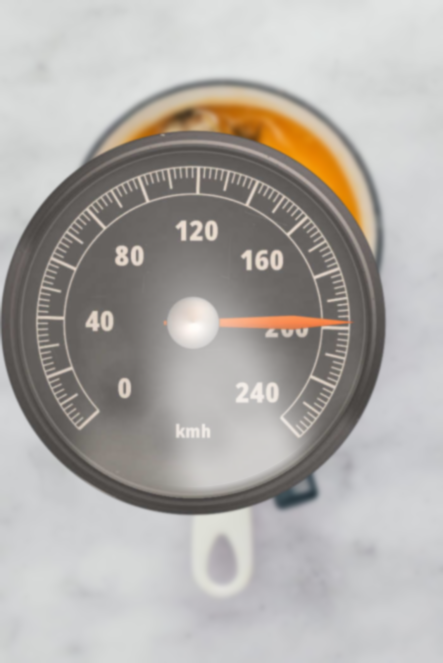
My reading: km/h 198
